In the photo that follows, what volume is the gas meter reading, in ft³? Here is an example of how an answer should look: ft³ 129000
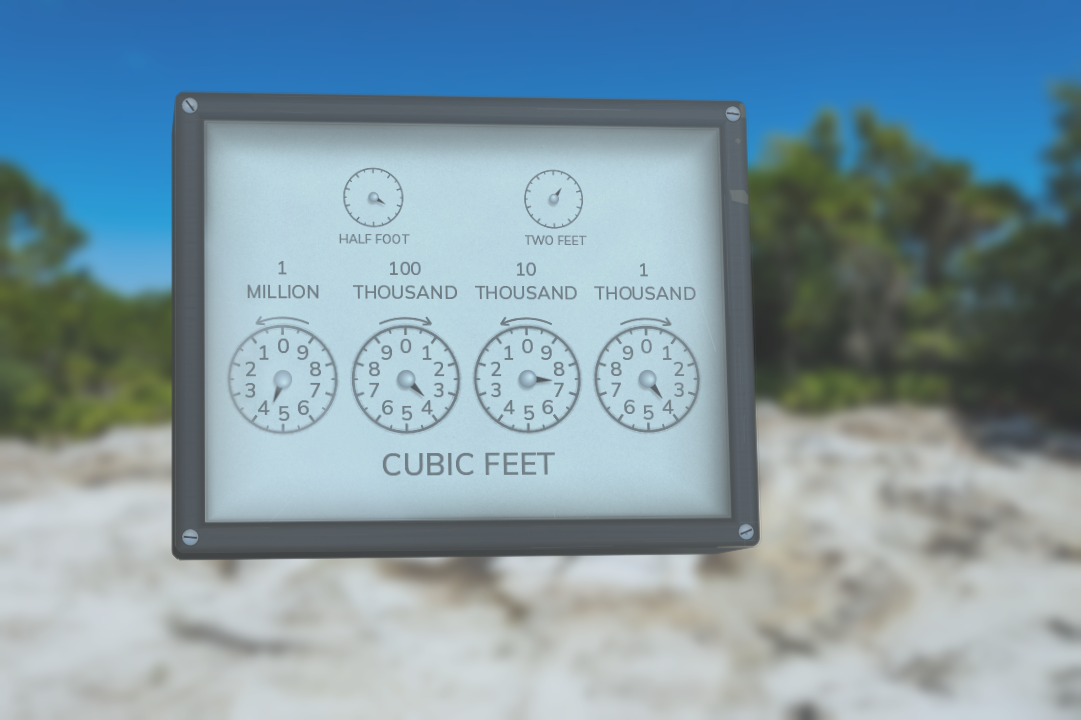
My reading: ft³ 437400
